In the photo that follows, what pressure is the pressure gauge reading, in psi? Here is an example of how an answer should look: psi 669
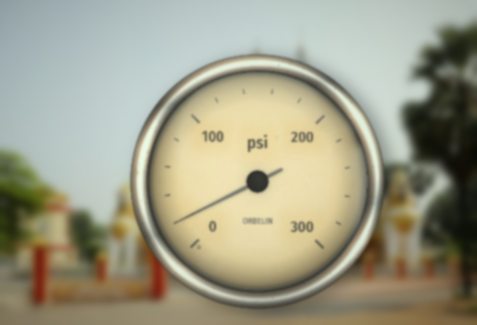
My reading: psi 20
